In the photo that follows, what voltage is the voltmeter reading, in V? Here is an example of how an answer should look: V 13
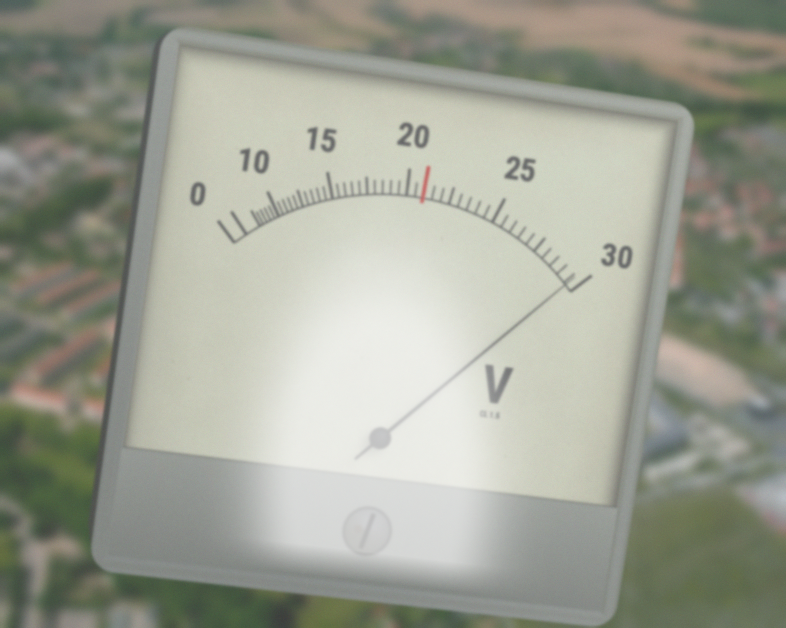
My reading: V 29.5
